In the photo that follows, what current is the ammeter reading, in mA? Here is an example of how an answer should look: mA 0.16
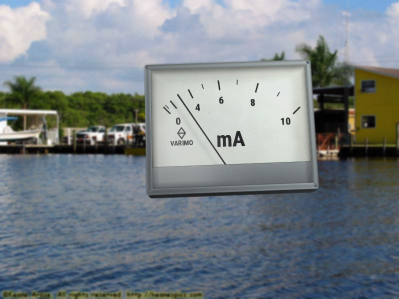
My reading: mA 3
